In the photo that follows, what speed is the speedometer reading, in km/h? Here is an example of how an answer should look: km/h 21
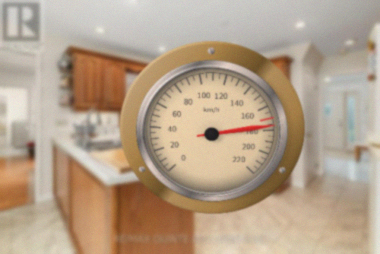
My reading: km/h 175
